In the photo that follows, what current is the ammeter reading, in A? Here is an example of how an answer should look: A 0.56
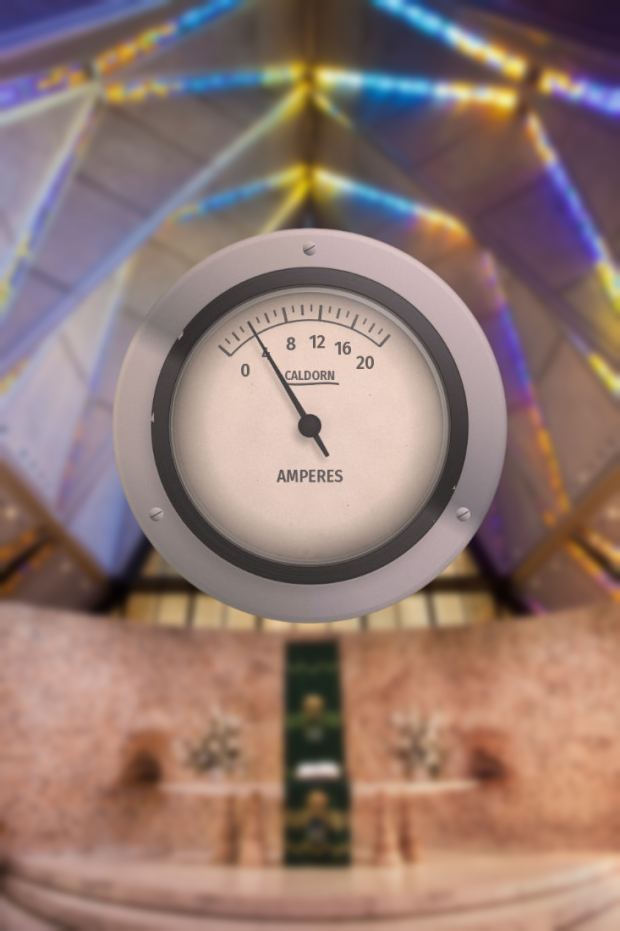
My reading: A 4
